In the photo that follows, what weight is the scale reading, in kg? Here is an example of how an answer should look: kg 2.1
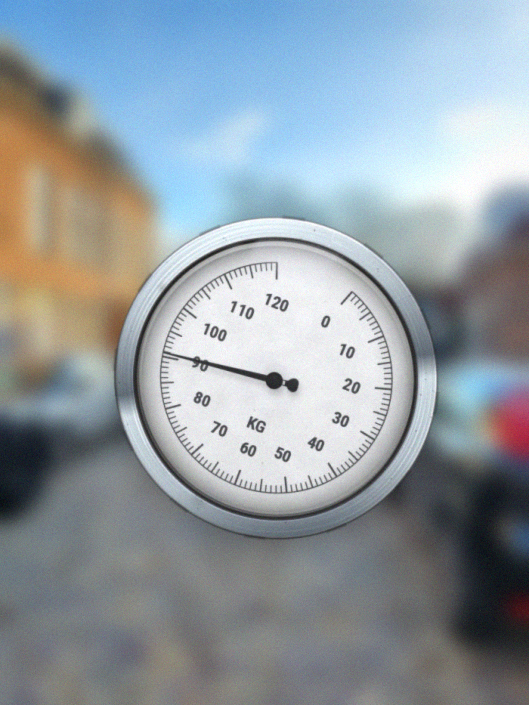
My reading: kg 91
